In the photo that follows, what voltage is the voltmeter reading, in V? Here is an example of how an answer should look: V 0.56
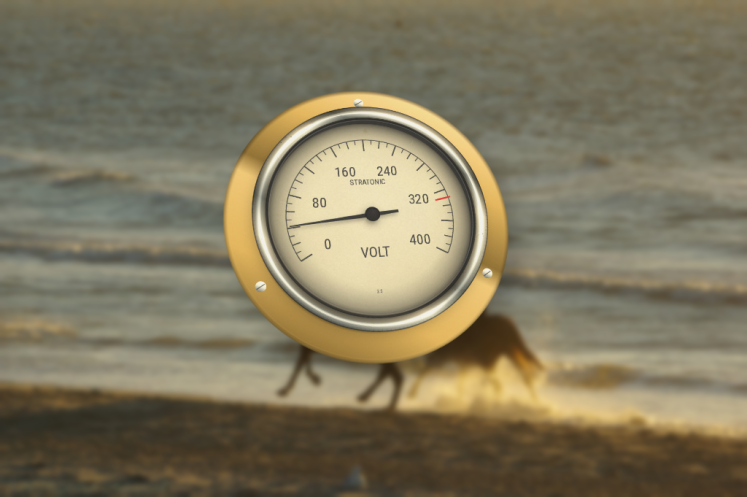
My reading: V 40
